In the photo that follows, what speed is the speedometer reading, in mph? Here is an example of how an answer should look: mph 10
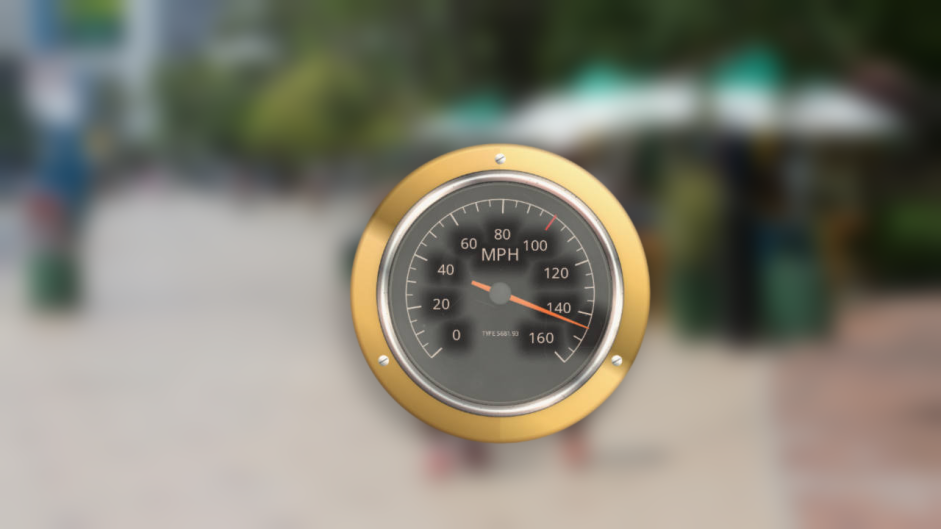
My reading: mph 145
